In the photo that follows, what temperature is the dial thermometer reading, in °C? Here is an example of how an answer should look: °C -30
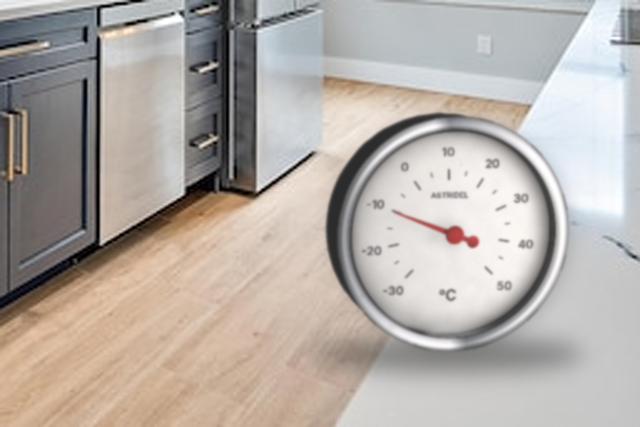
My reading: °C -10
